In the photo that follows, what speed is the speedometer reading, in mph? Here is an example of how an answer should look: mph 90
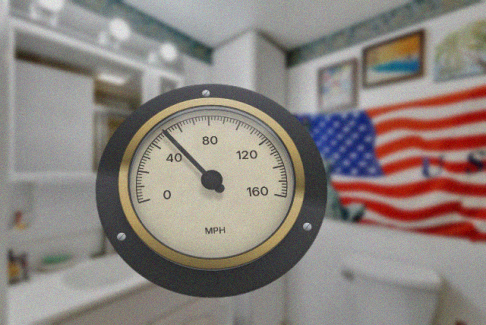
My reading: mph 50
